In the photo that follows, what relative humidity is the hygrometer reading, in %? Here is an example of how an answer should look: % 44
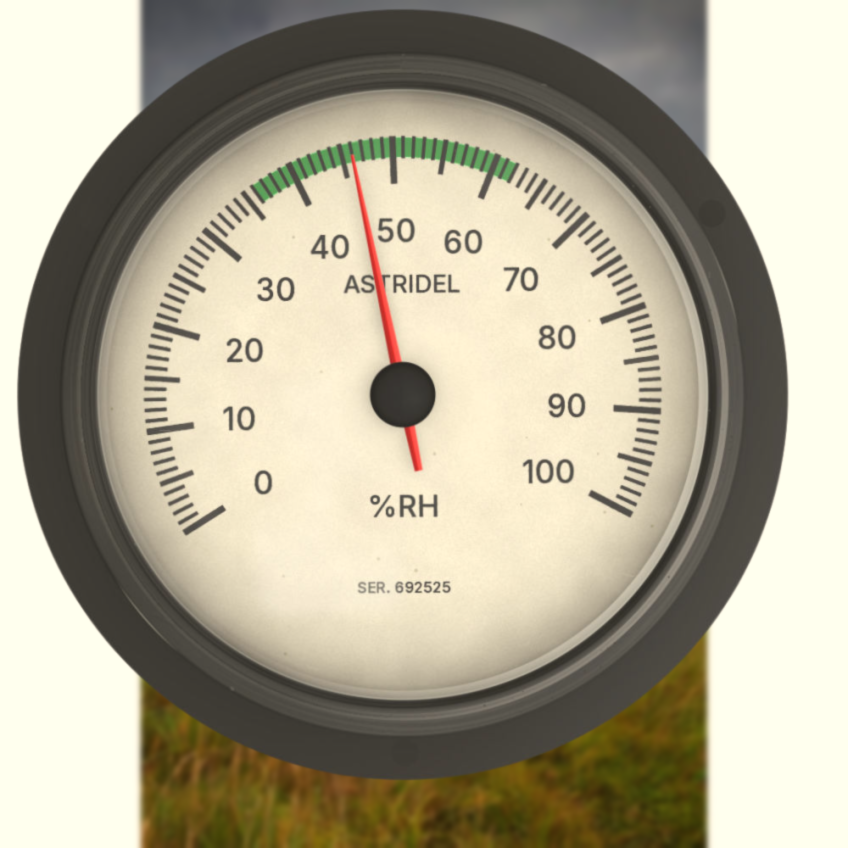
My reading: % 46
